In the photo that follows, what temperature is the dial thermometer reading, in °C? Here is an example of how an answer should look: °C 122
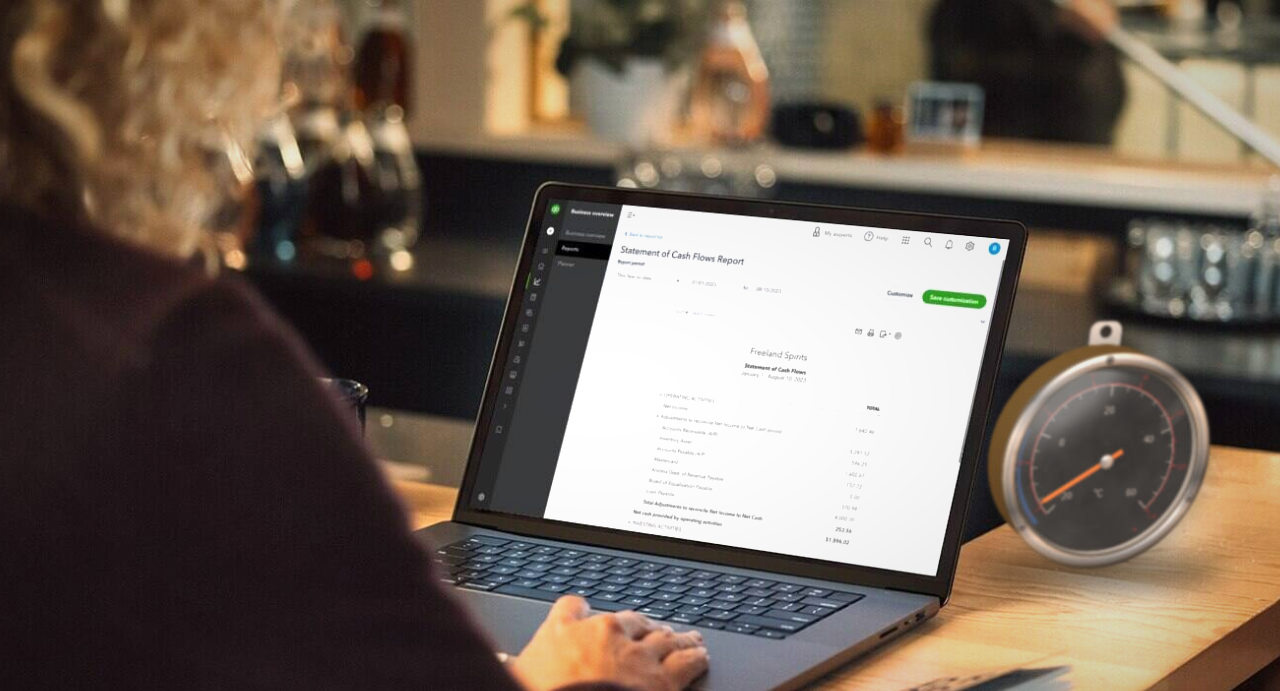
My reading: °C -16
